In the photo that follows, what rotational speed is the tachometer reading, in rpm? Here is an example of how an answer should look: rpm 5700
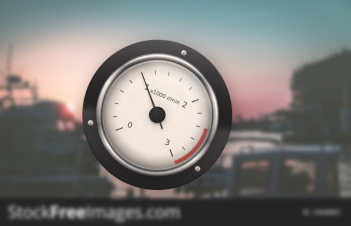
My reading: rpm 1000
